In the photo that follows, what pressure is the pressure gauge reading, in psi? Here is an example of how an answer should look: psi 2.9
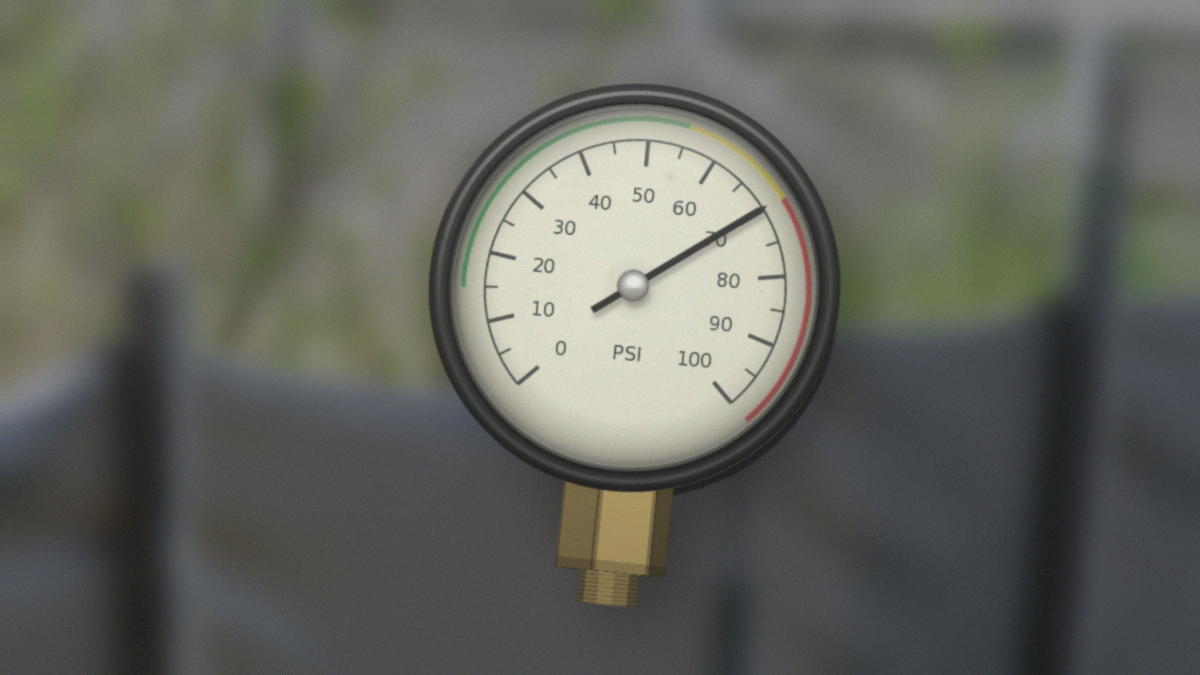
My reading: psi 70
